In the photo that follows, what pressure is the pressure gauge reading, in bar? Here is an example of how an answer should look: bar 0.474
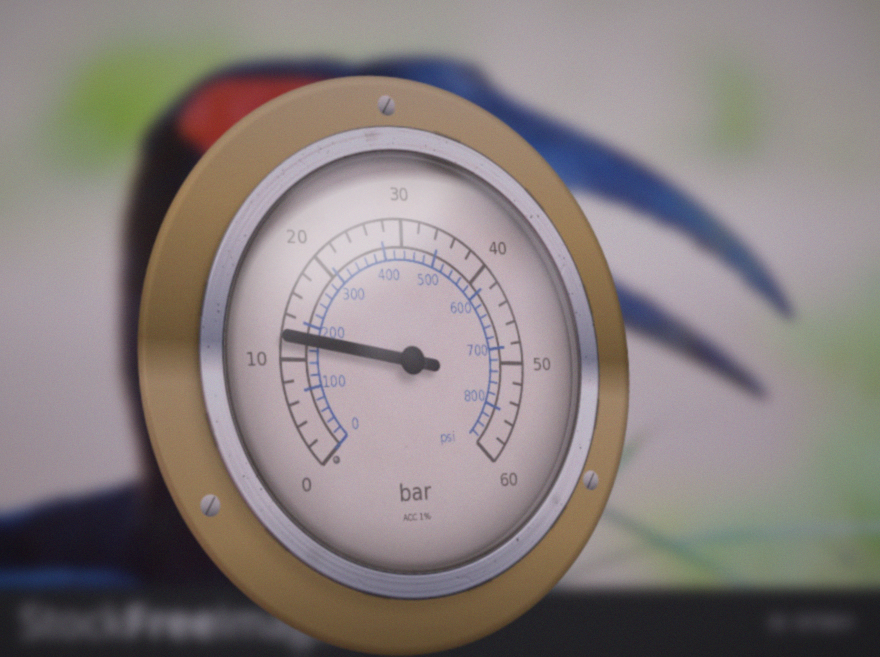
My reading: bar 12
